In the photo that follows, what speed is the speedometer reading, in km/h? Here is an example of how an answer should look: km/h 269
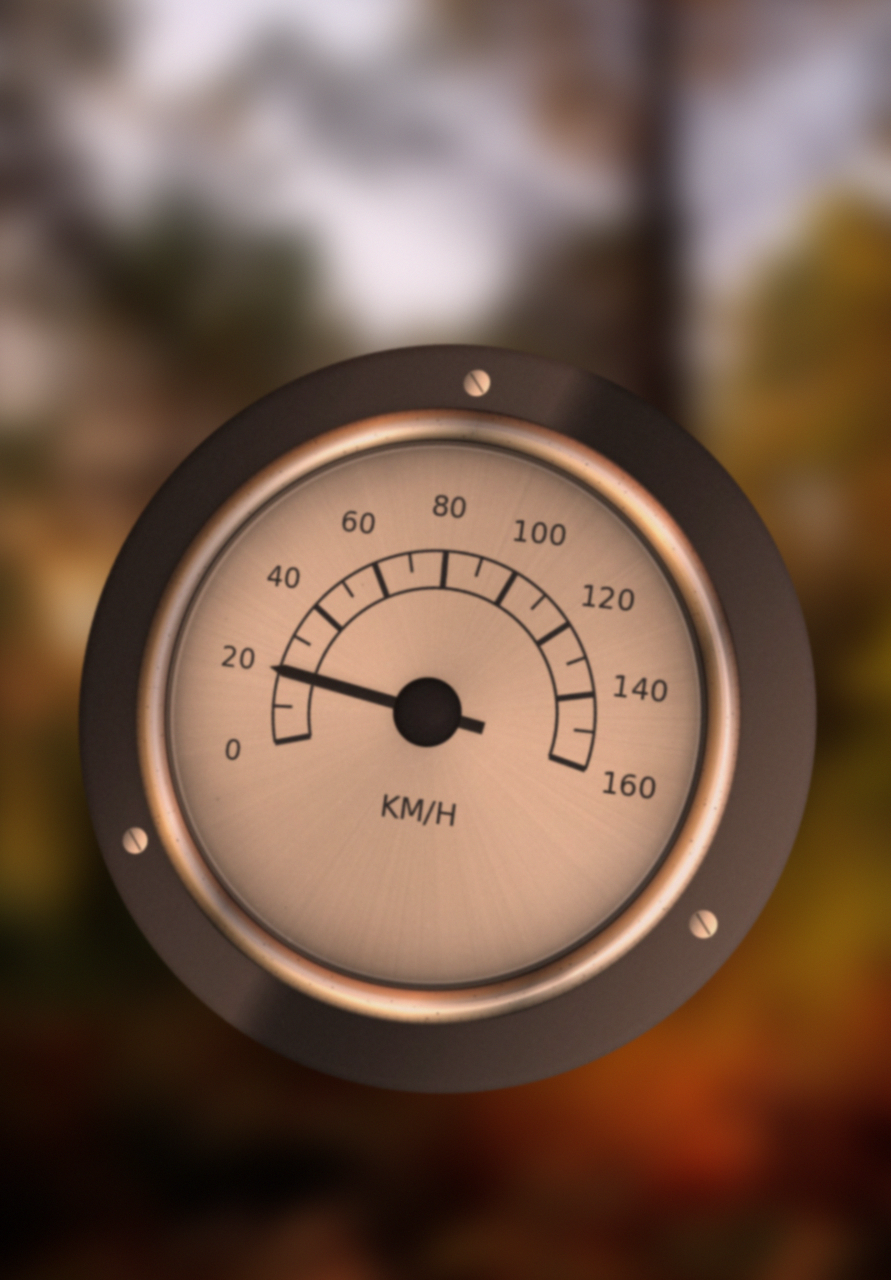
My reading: km/h 20
